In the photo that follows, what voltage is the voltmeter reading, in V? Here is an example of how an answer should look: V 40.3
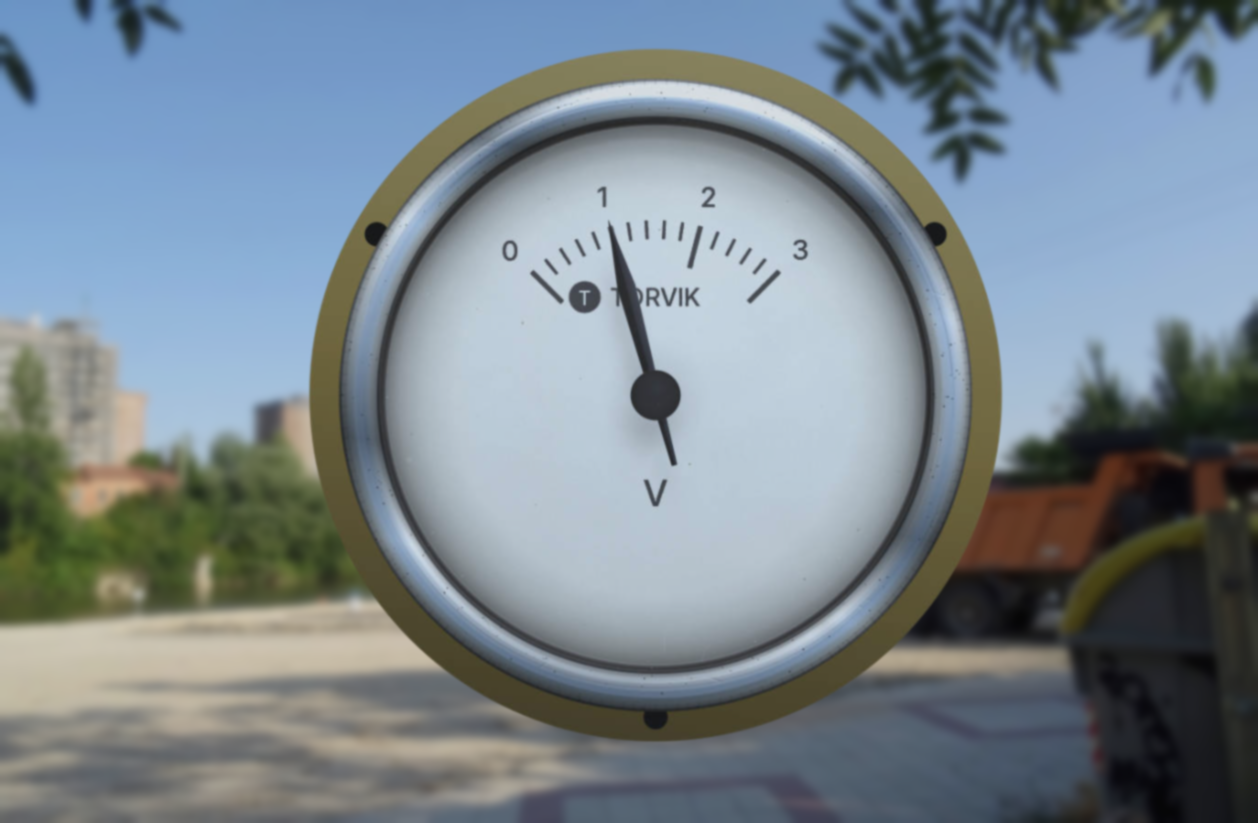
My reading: V 1
